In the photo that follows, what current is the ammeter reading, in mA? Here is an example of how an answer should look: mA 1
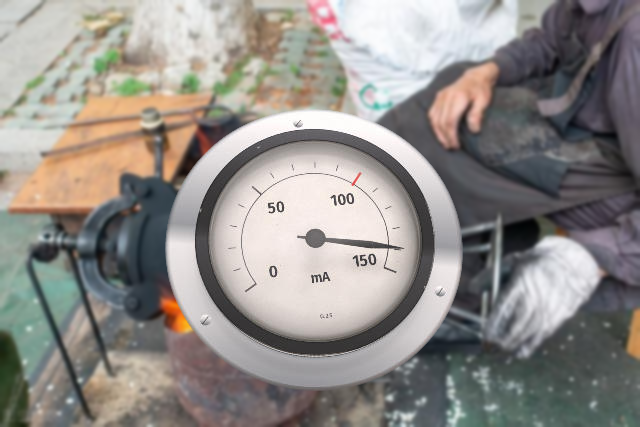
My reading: mA 140
